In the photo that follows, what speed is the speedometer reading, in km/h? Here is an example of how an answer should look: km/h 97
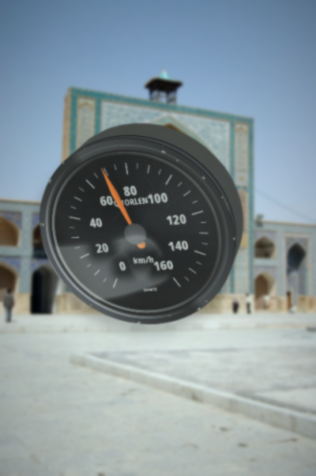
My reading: km/h 70
